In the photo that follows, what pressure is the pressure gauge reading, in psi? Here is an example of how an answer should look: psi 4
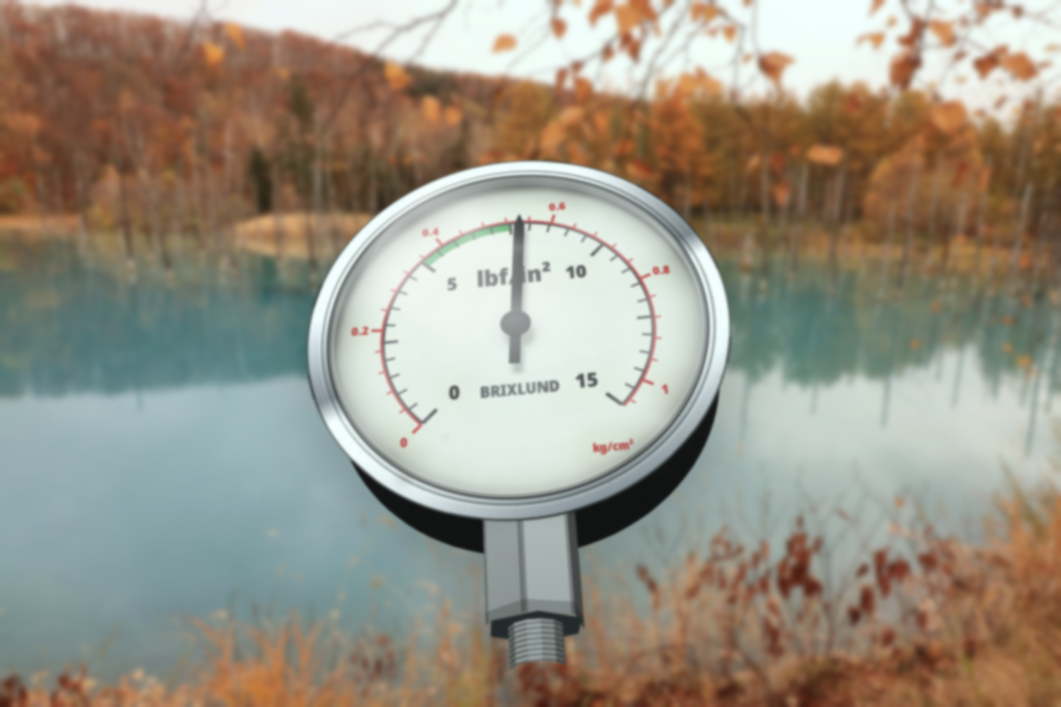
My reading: psi 7.75
